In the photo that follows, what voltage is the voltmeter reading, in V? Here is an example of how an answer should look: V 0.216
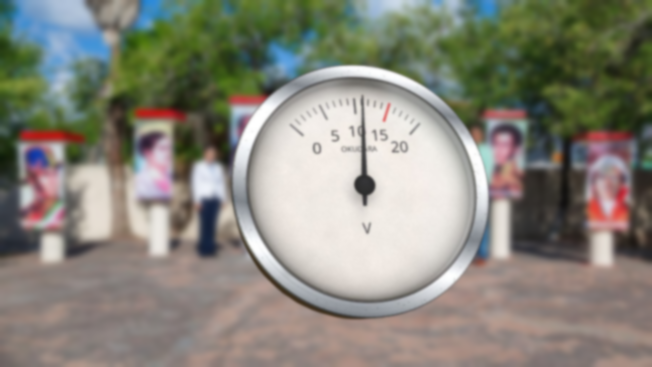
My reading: V 11
